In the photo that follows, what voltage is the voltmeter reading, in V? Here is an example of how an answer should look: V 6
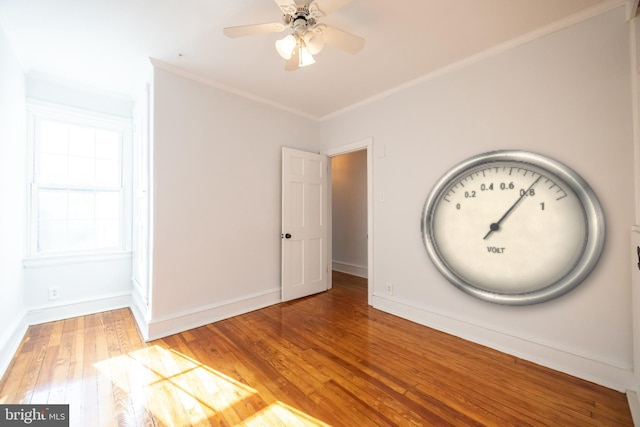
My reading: V 0.8
